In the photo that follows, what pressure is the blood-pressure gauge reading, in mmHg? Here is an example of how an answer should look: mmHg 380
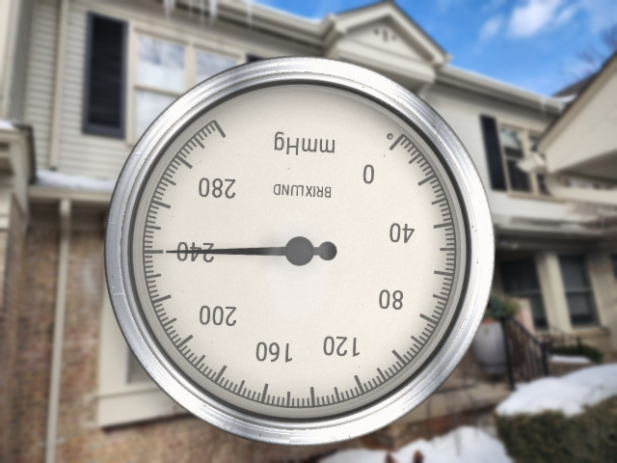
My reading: mmHg 240
